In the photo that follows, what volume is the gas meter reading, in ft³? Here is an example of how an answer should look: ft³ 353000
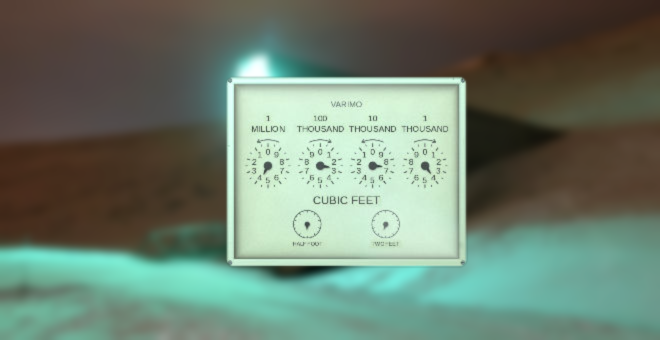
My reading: ft³ 427400
